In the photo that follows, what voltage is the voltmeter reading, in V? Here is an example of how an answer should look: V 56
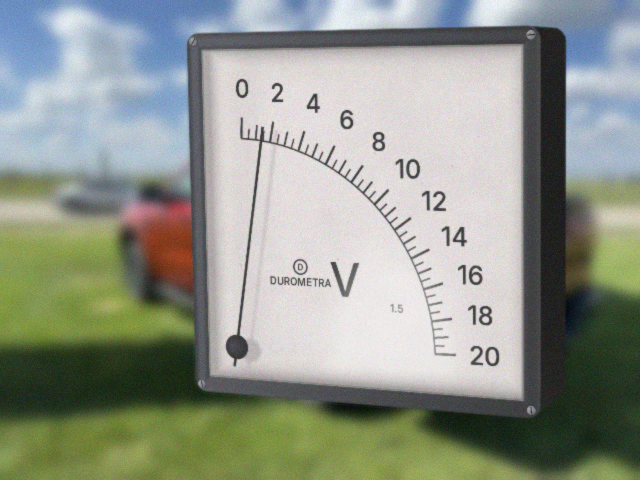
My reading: V 1.5
